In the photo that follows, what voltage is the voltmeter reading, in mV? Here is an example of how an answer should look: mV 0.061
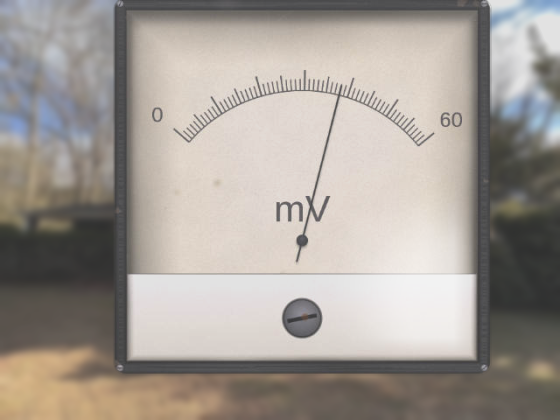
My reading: mV 38
